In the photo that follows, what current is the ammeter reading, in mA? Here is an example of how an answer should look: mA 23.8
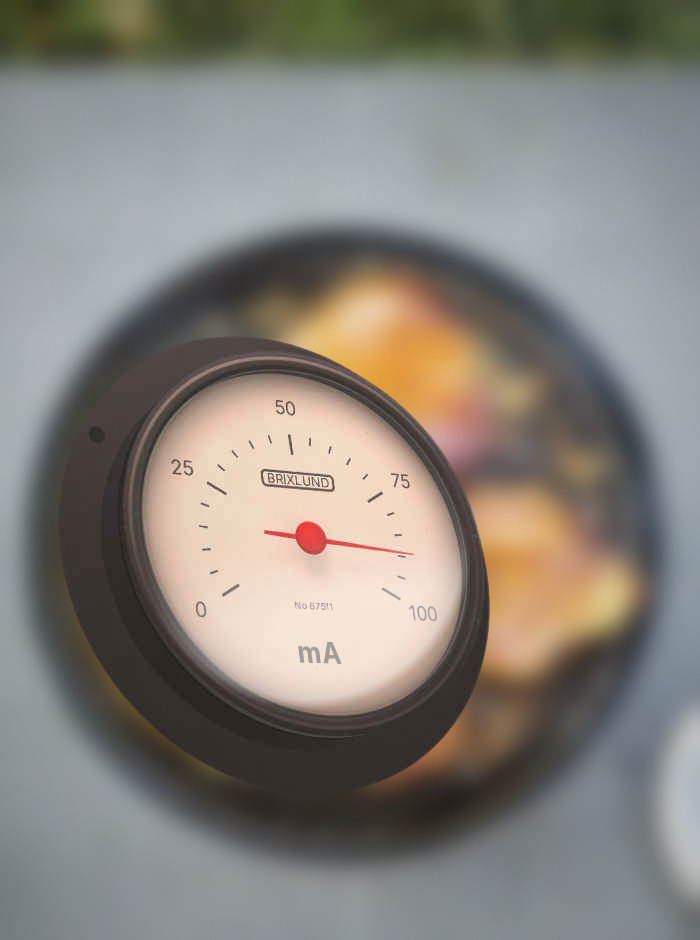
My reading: mA 90
